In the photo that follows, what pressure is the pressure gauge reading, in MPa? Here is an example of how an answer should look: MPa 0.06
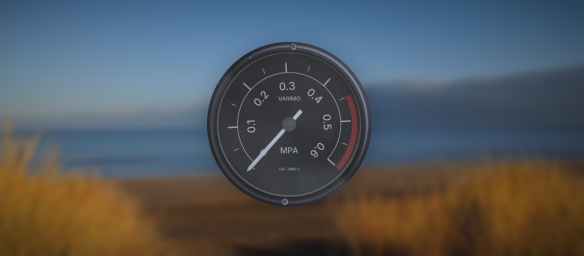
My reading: MPa 0
